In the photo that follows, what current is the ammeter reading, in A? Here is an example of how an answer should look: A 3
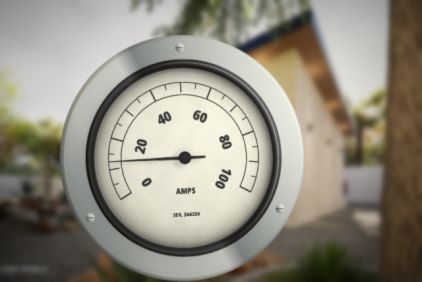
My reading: A 12.5
